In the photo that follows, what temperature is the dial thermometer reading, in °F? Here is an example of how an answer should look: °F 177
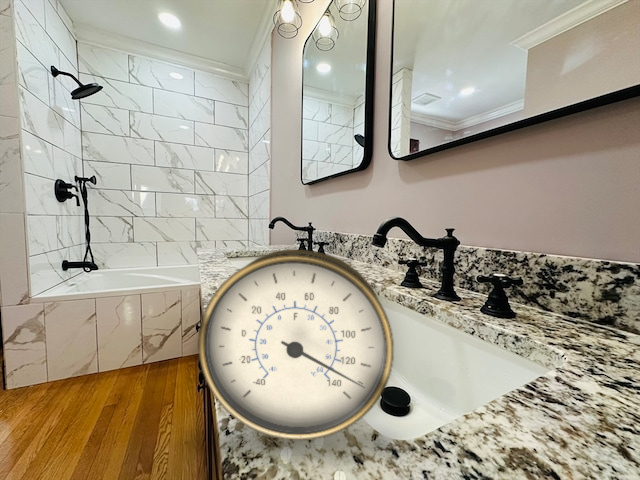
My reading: °F 130
